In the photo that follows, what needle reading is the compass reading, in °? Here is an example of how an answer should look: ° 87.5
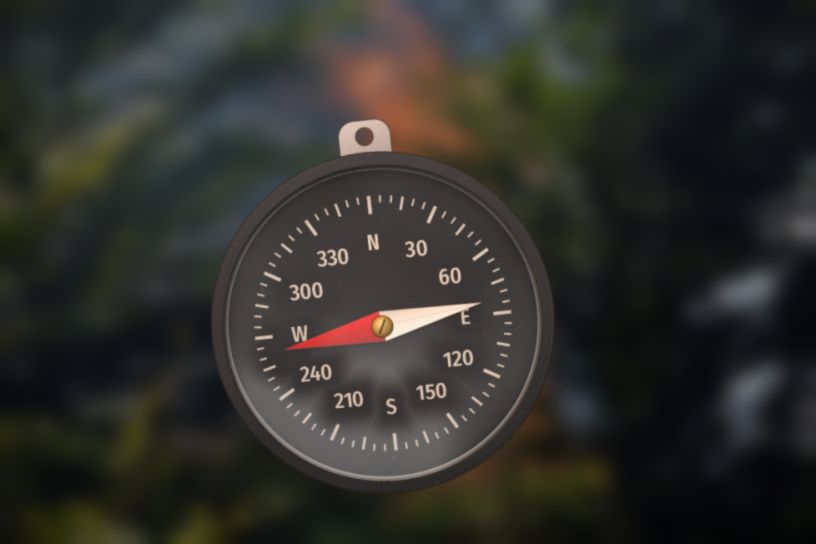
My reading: ° 262.5
